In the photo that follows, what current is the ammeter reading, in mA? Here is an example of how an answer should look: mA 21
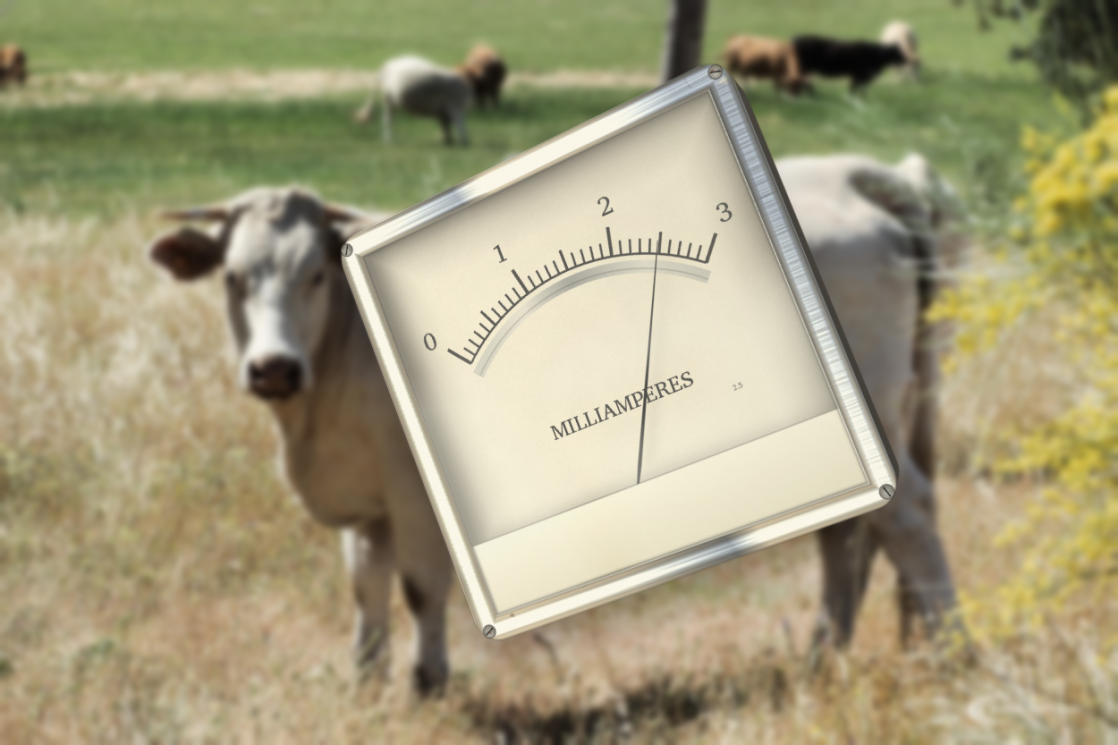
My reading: mA 2.5
